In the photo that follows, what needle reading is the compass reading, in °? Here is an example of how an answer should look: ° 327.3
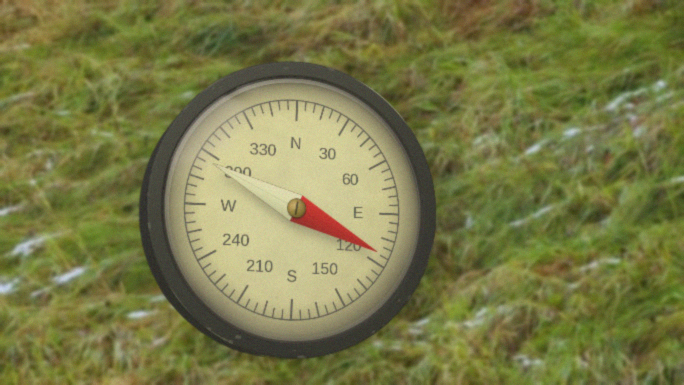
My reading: ° 115
